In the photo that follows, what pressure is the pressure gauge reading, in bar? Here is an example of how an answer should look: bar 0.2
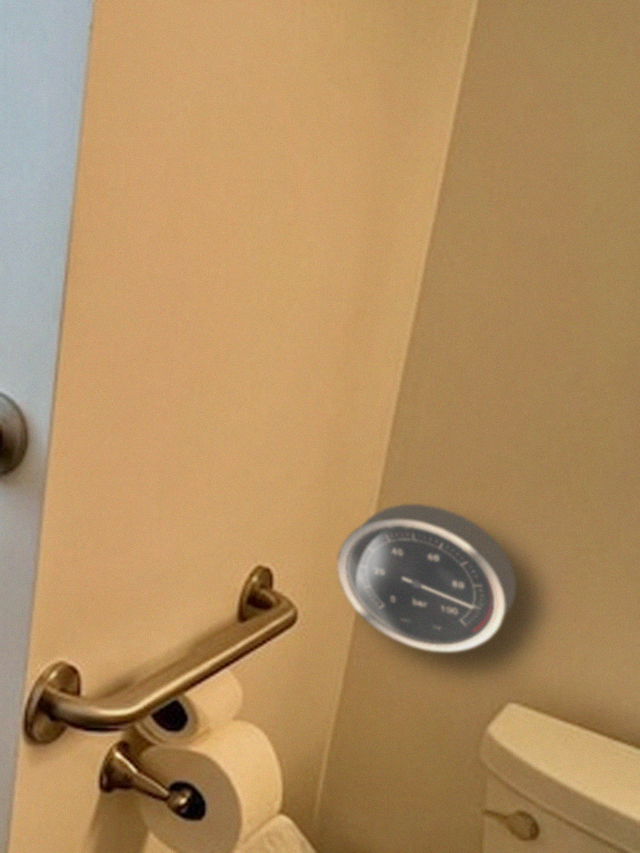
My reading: bar 90
